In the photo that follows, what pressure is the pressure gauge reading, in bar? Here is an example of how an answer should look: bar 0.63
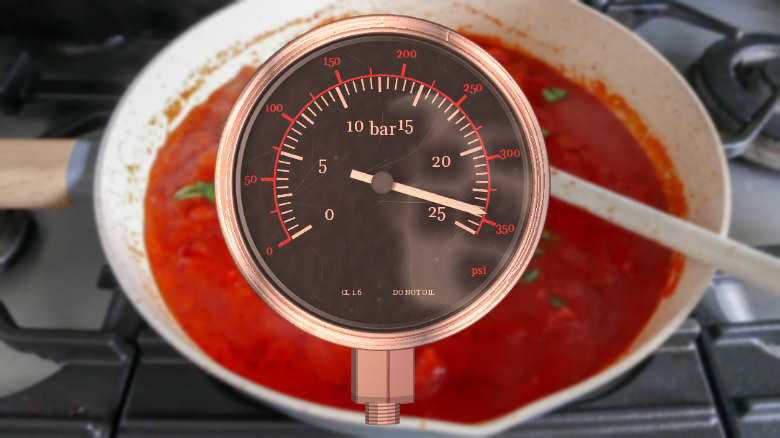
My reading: bar 23.75
